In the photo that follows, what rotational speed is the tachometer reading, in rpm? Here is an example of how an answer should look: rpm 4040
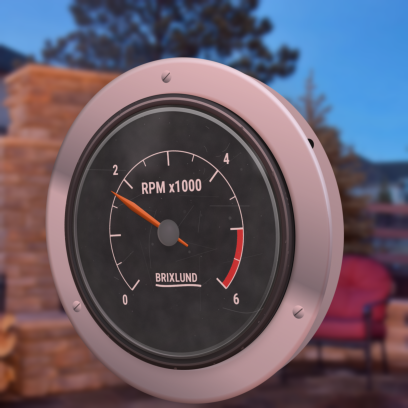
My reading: rpm 1750
